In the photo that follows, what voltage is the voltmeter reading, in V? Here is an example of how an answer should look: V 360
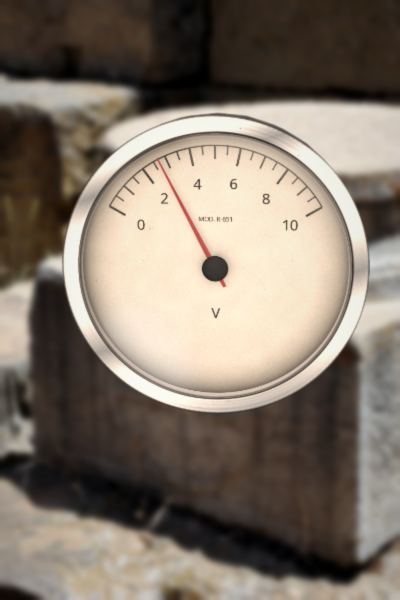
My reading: V 2.75
